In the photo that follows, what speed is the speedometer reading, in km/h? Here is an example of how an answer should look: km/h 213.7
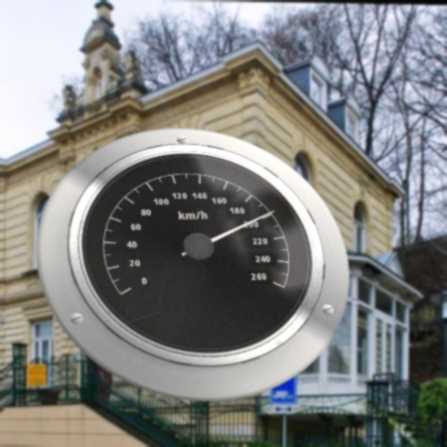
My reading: km/h 200
